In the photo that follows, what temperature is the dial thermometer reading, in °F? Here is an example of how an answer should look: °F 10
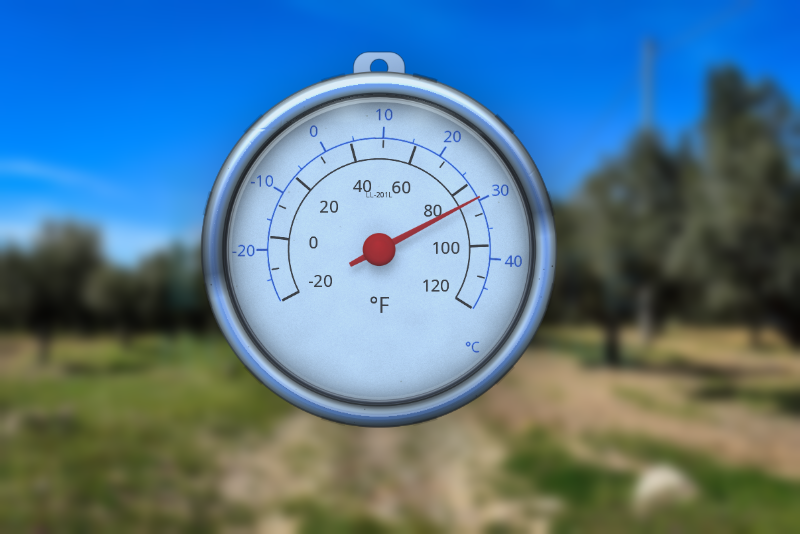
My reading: °F 85
